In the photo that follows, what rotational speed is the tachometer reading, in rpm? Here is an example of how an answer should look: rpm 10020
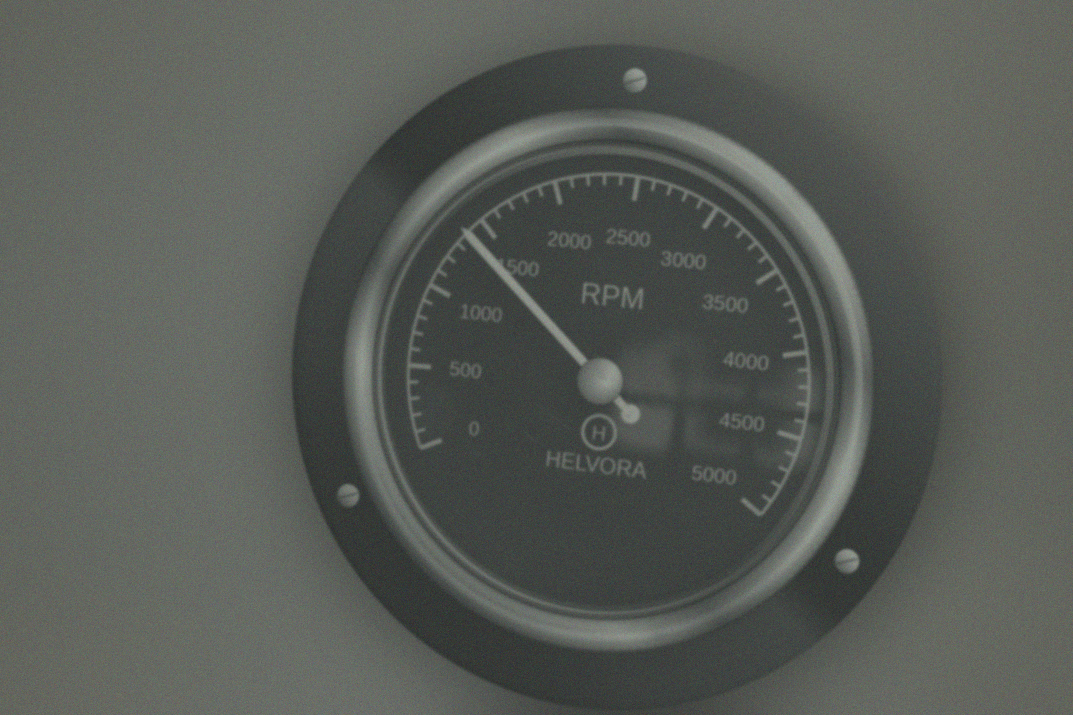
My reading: rpm 1400
